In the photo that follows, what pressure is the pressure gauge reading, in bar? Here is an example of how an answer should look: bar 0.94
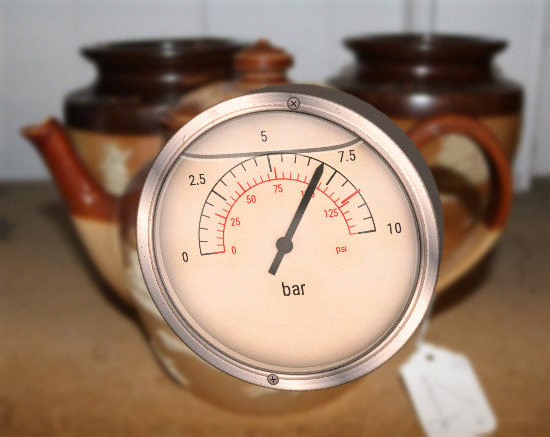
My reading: bar 7
